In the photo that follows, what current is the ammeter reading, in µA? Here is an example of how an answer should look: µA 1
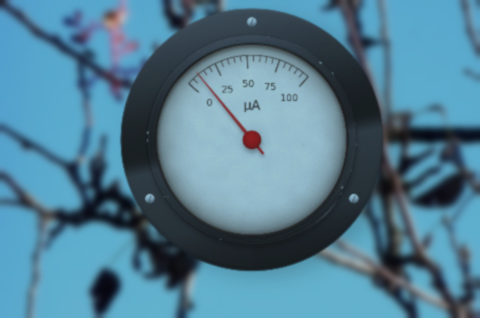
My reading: µA 10
